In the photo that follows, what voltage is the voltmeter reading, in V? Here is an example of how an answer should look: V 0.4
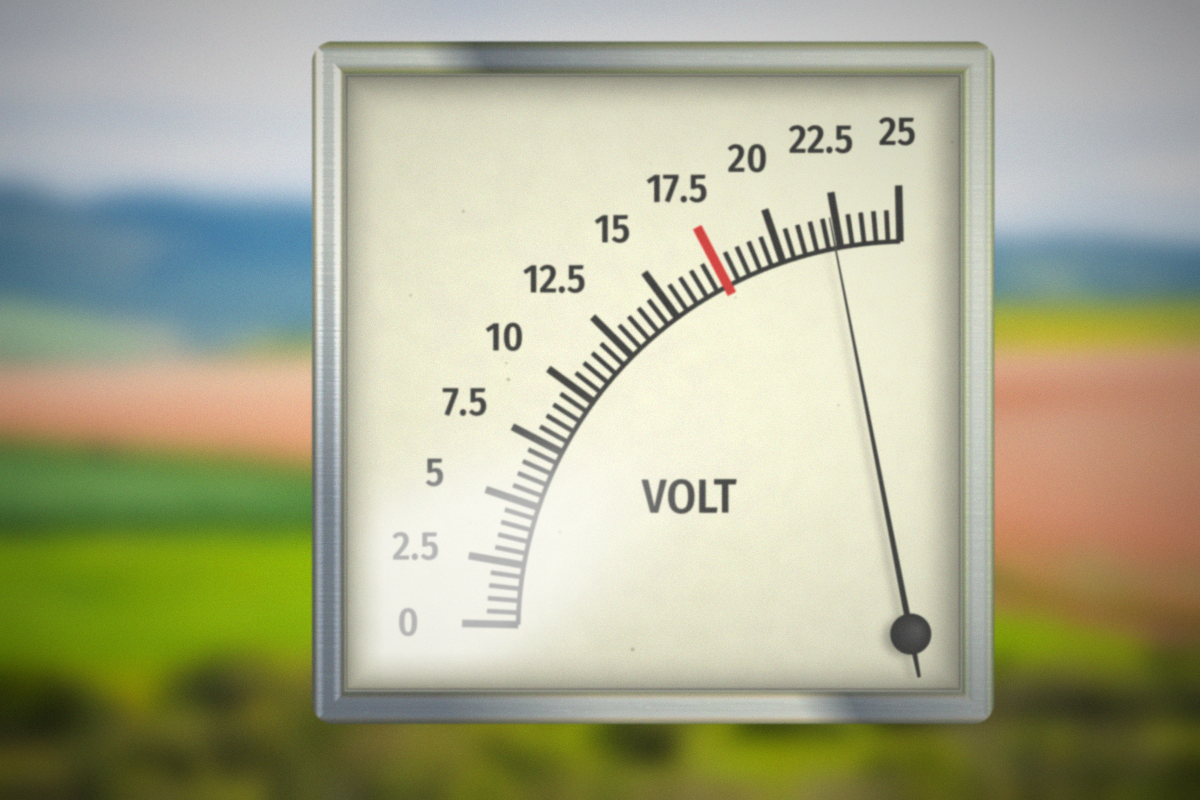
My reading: V 22.25
